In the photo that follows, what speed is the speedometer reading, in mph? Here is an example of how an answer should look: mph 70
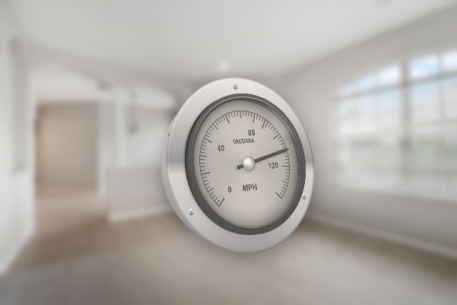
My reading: mph 110
